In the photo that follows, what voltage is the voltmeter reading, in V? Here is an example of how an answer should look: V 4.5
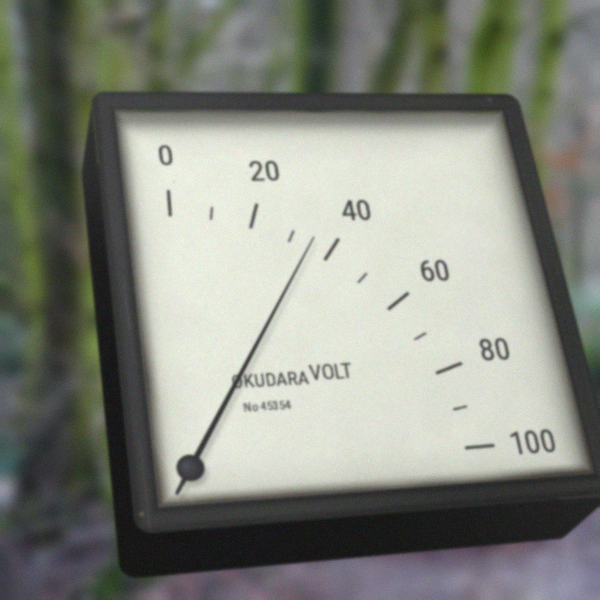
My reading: V 35
